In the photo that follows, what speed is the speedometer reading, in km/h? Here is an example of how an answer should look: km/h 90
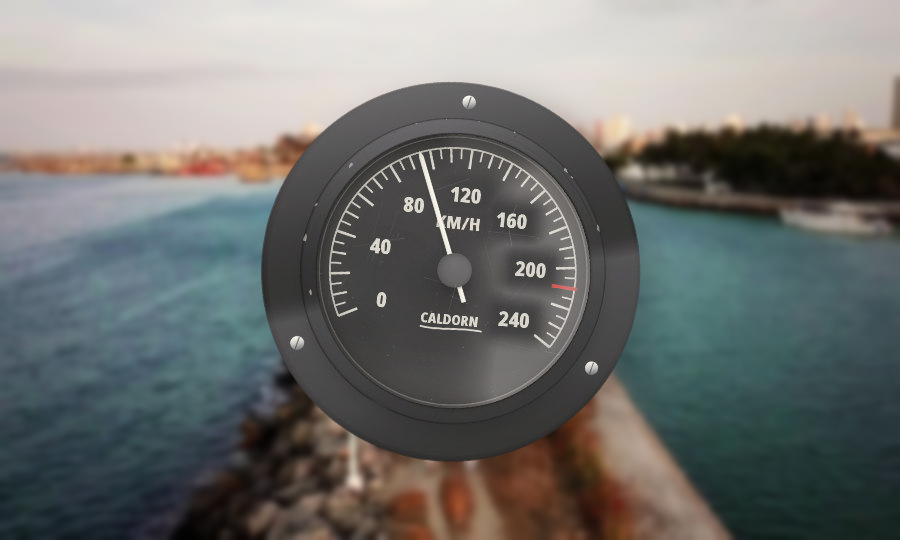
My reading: km/h 95
